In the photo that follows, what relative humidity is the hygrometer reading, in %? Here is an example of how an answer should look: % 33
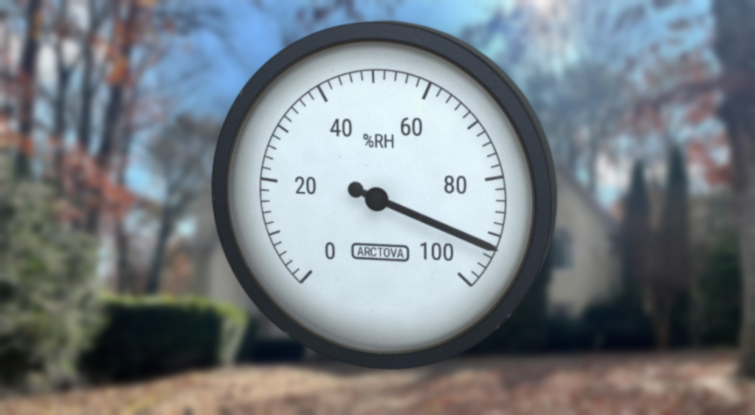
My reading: % 92
